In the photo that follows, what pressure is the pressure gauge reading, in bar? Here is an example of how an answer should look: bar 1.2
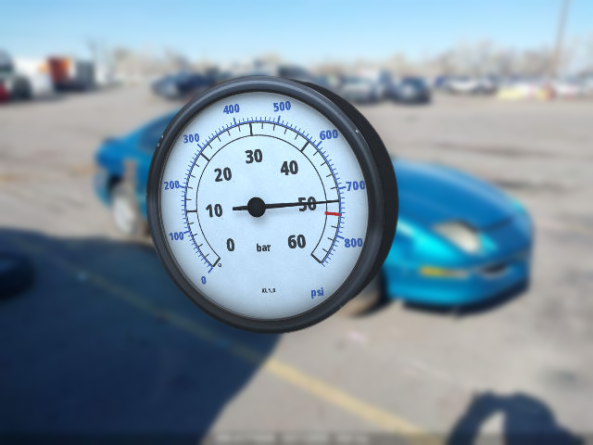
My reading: bar 50
